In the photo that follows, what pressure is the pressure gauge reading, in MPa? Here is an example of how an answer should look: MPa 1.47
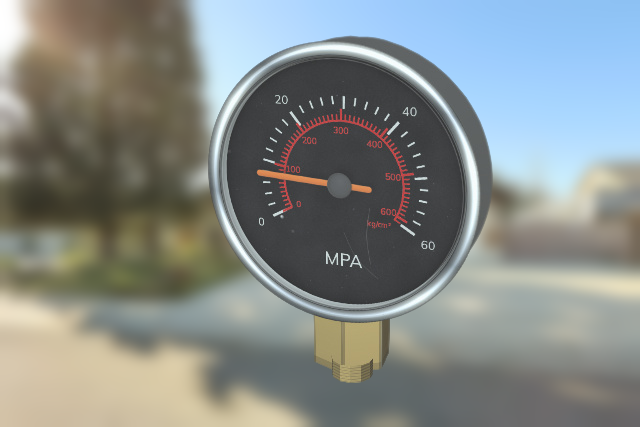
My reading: MPa 8
